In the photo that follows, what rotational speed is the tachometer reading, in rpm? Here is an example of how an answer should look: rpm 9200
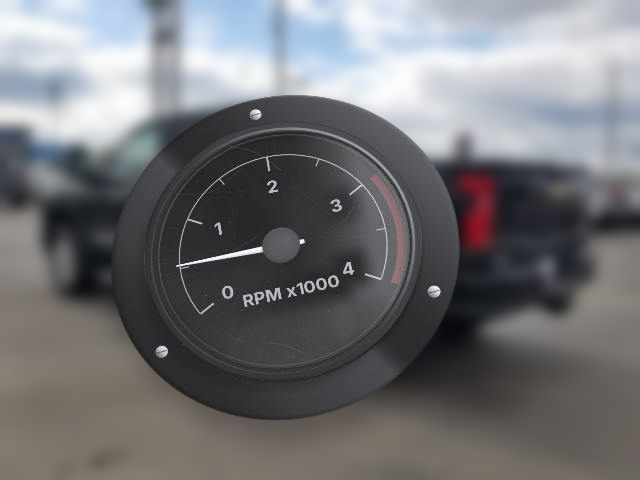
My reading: rpm 500
